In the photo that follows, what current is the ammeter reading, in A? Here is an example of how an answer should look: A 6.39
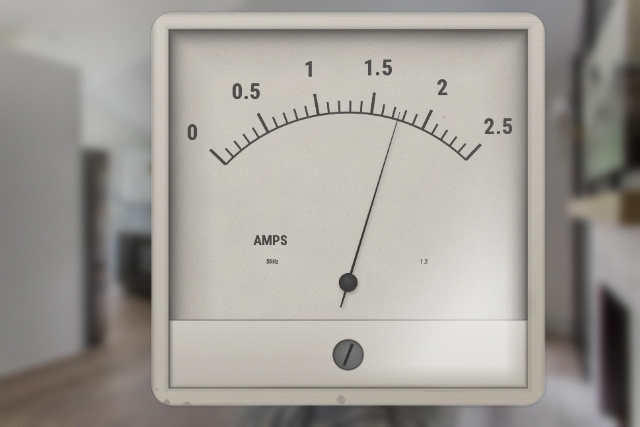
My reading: A 1.75
